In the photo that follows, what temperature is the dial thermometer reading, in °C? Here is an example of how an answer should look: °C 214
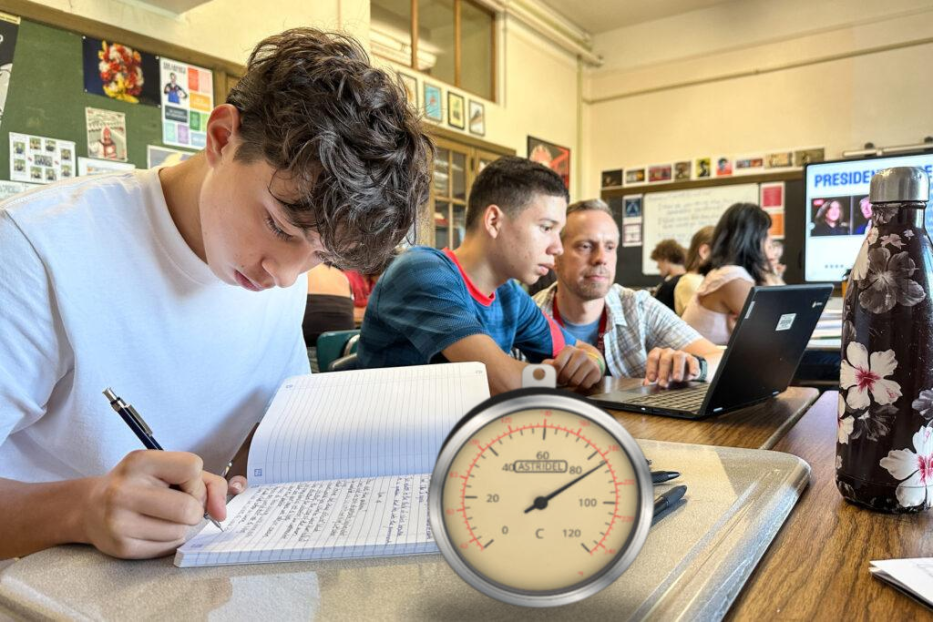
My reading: °C 84
